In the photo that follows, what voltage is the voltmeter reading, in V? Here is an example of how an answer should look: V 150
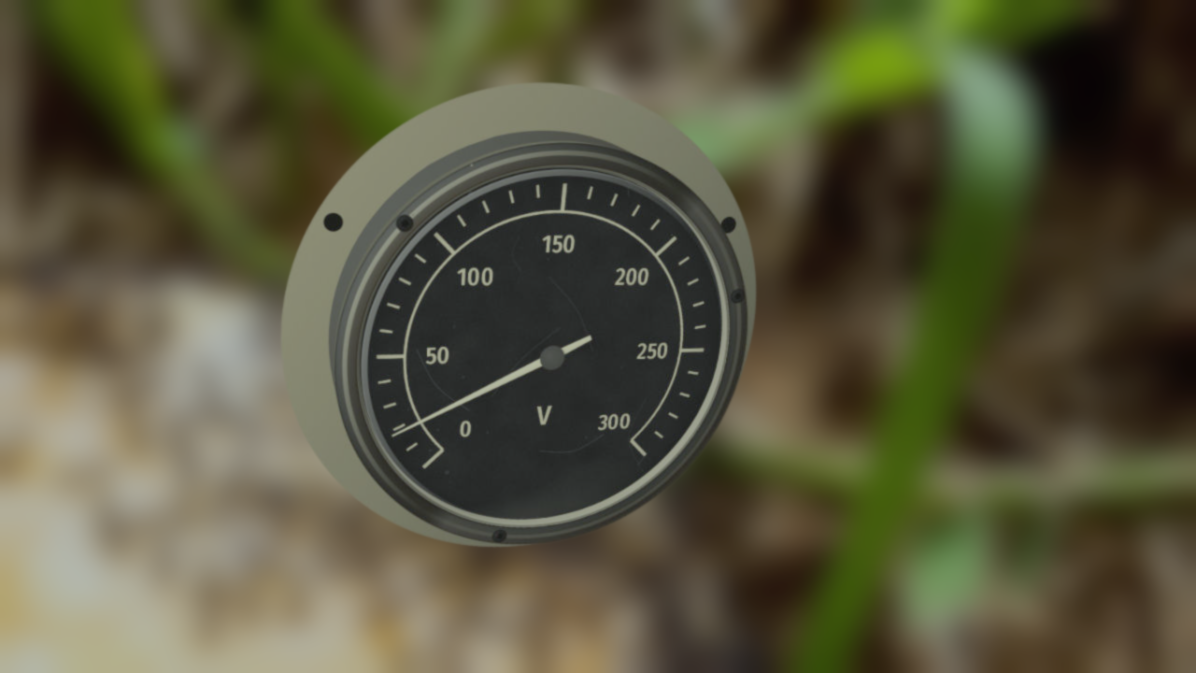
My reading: V 20
